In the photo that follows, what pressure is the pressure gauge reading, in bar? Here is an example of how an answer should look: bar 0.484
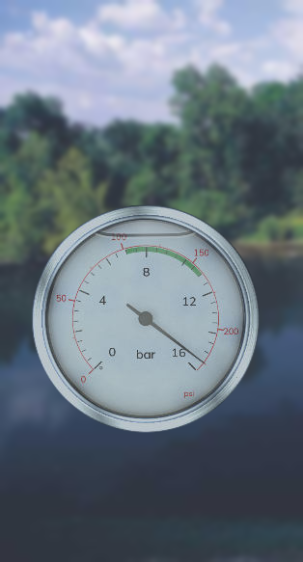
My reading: bar 15.5
